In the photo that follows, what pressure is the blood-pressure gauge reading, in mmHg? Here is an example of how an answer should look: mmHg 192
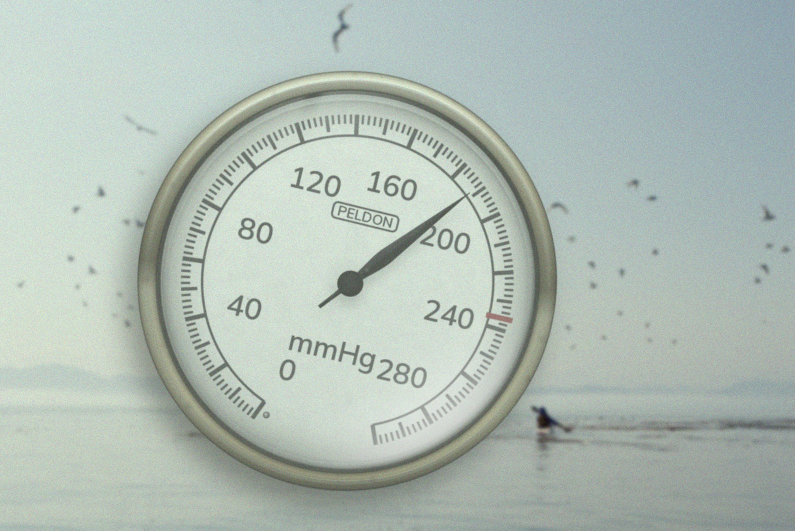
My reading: mmHg 188
